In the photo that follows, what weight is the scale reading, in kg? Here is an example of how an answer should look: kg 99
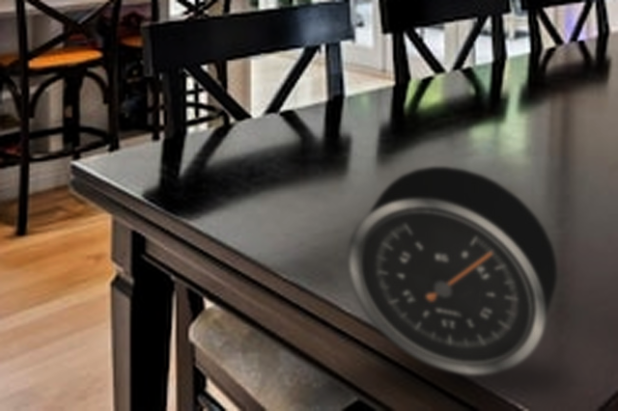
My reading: kg 0.25
